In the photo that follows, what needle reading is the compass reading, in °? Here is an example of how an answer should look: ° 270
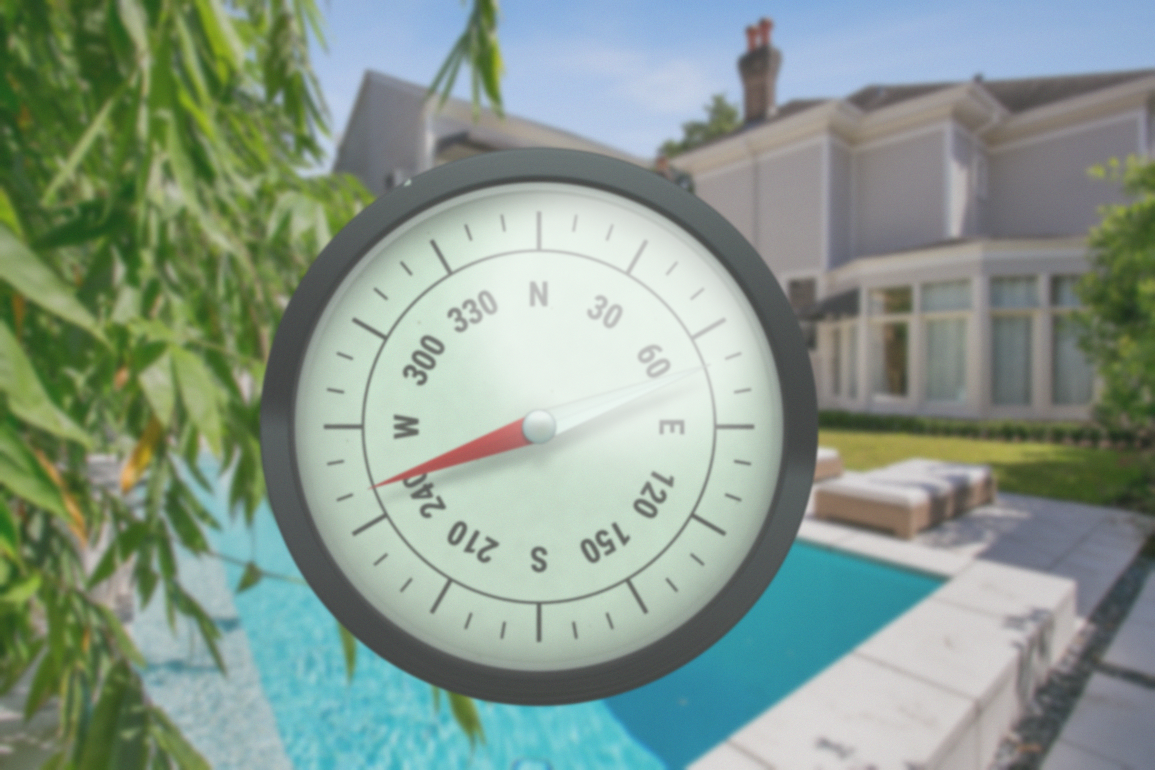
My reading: ° 250
